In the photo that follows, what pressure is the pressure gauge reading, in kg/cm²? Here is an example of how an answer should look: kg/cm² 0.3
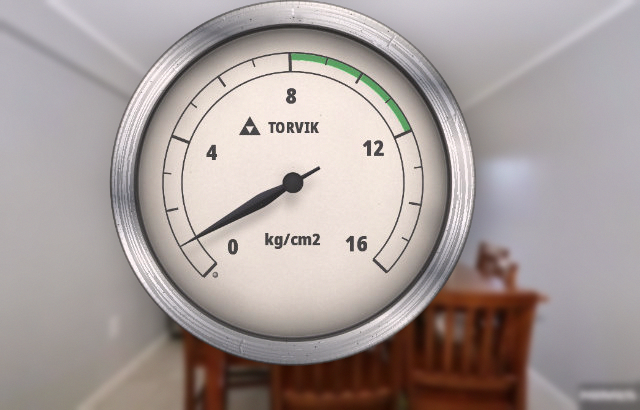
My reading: kg/cm² 1
